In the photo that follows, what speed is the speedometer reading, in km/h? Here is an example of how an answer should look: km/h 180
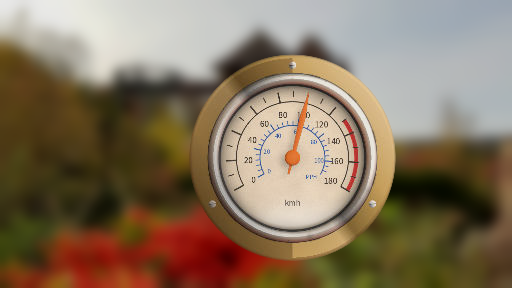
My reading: km/h 100
